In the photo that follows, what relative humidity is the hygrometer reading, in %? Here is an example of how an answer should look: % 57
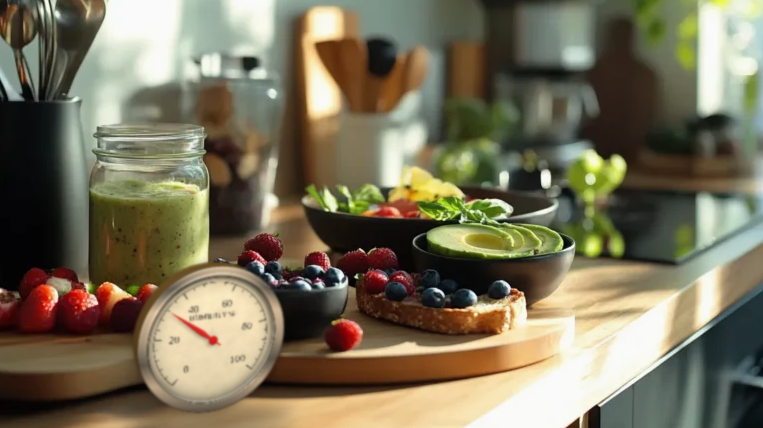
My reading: % 32
